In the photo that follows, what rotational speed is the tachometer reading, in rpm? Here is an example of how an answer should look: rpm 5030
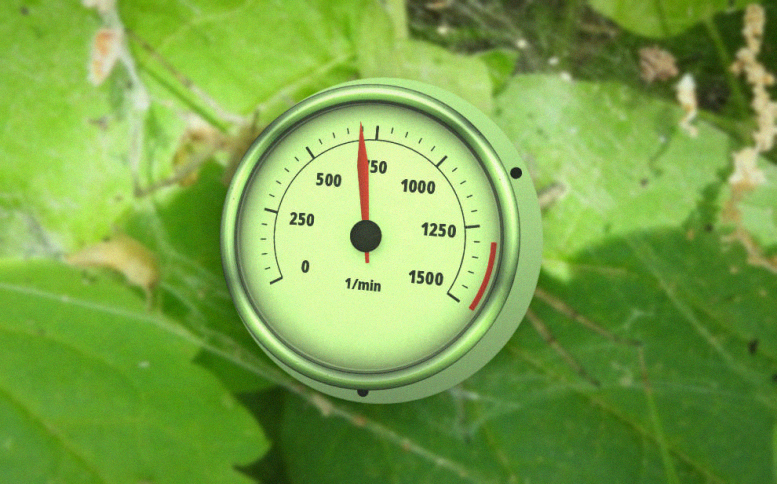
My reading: rpm 700
